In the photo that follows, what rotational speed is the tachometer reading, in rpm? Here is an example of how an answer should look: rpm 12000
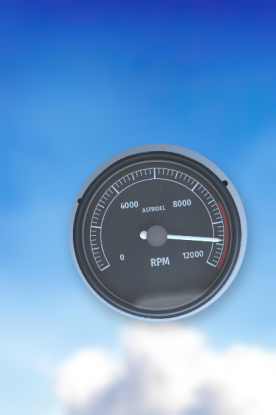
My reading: rpm 10800
